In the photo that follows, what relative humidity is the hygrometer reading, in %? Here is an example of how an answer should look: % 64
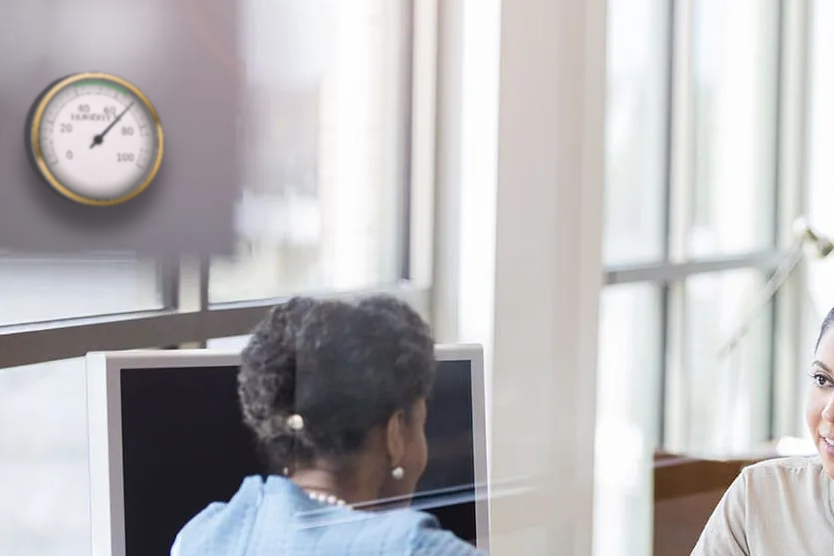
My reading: % 68
